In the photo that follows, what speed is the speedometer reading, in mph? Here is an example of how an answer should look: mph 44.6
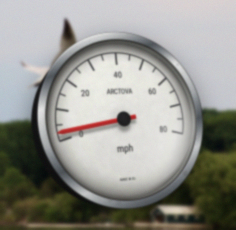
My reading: mph 2.5
